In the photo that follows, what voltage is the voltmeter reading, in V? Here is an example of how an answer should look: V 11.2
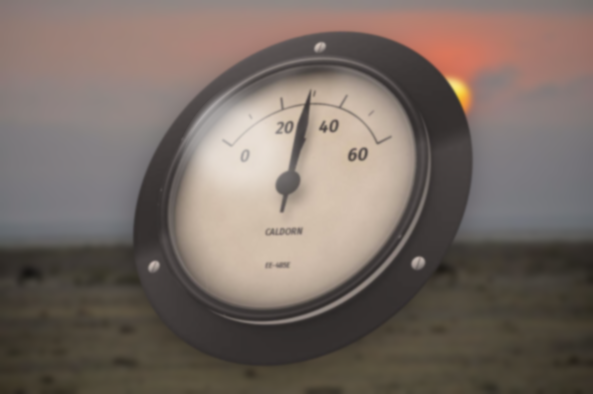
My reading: V 30
